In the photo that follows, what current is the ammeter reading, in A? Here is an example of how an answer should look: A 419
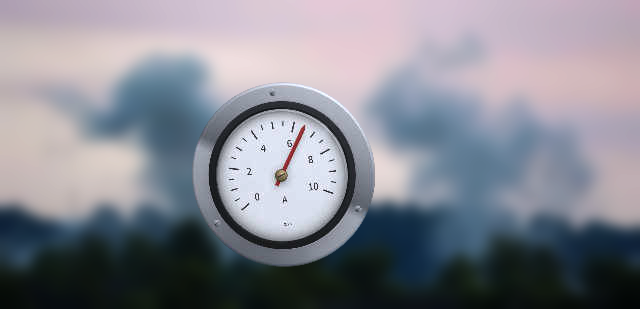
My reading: A 6.5
